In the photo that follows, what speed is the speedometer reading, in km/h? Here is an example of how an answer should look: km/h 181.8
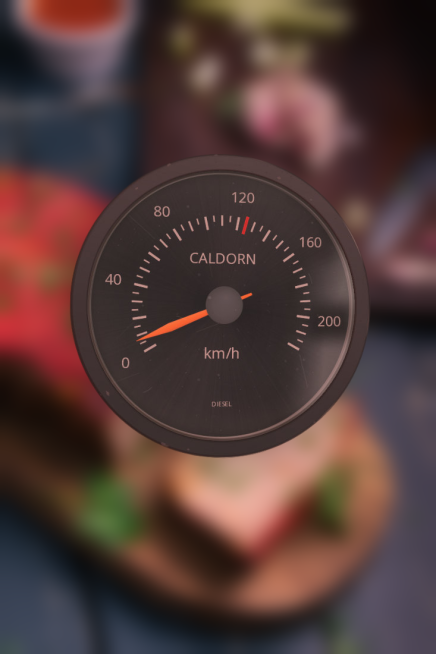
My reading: km/h 7.5
